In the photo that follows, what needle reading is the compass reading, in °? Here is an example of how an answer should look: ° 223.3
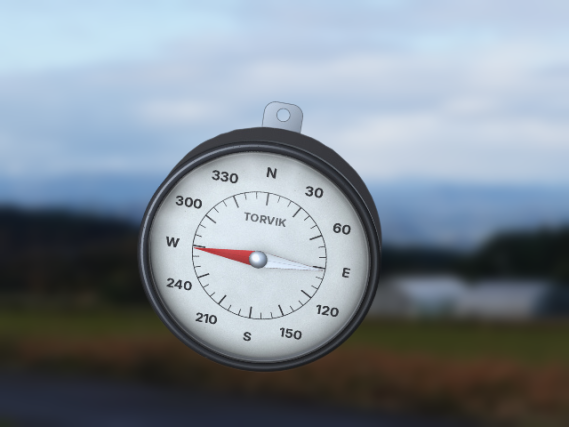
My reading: ° 270
